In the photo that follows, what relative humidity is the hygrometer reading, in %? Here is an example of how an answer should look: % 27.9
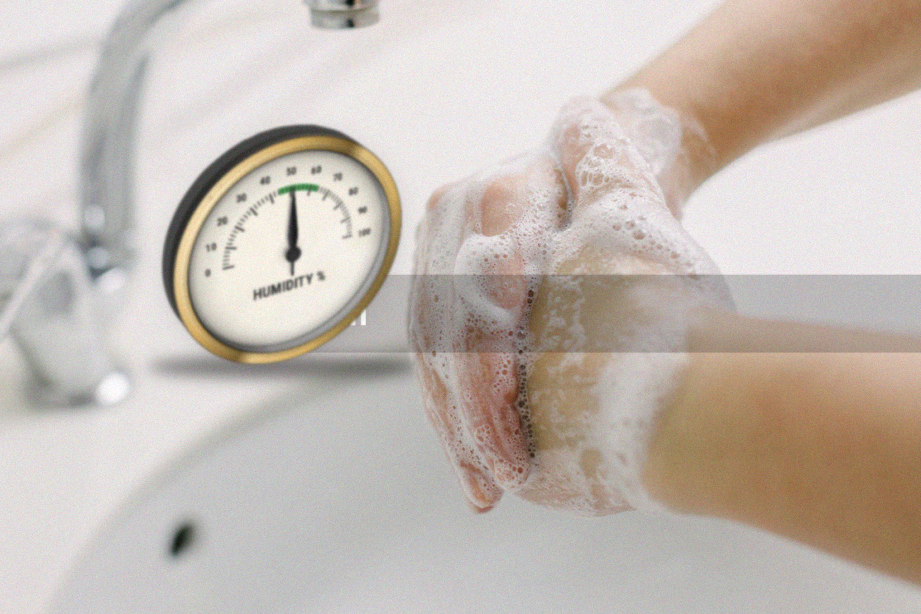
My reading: % 50
